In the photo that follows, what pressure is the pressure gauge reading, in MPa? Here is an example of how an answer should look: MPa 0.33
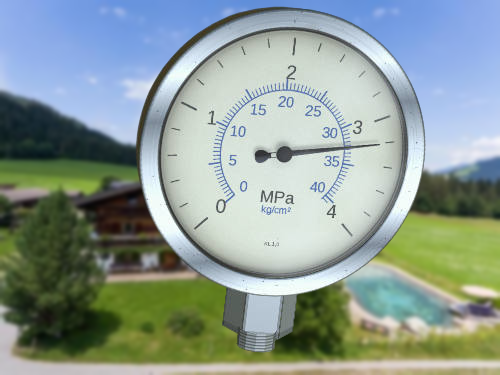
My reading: MPa 3.2
